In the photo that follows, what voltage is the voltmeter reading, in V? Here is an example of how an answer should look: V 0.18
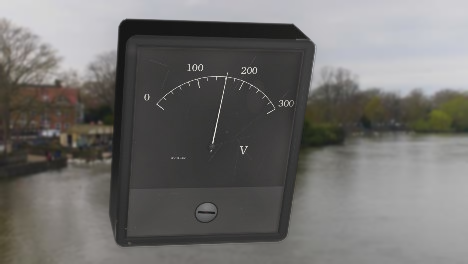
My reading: V 160
